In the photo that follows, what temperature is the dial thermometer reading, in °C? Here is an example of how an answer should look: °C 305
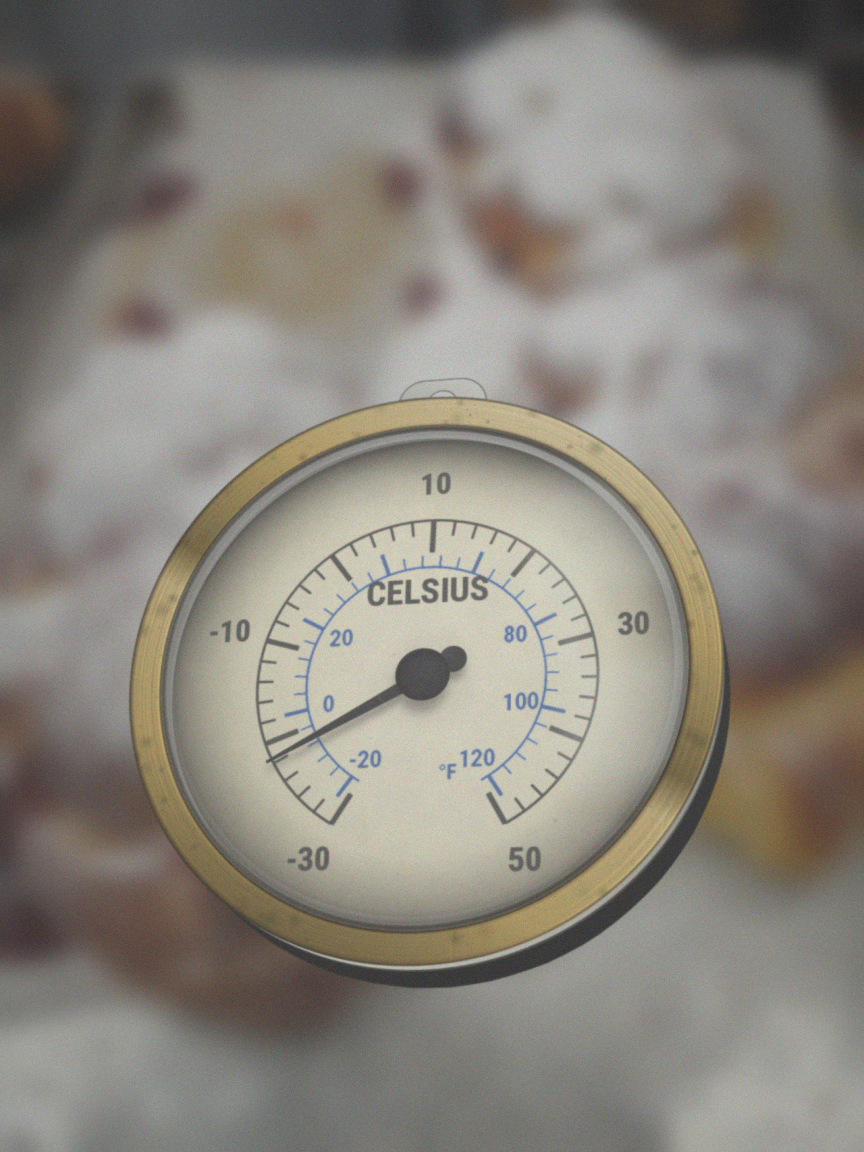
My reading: °C -22
